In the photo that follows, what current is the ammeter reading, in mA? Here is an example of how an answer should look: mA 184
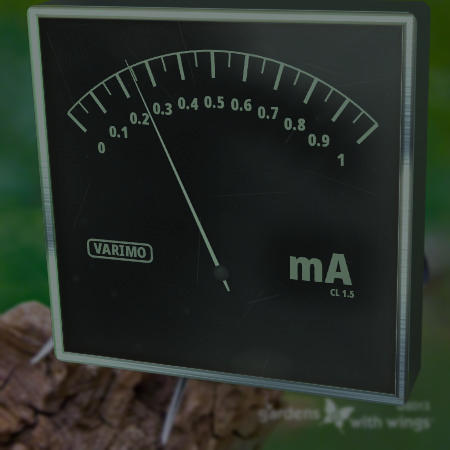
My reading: mA 0.25
